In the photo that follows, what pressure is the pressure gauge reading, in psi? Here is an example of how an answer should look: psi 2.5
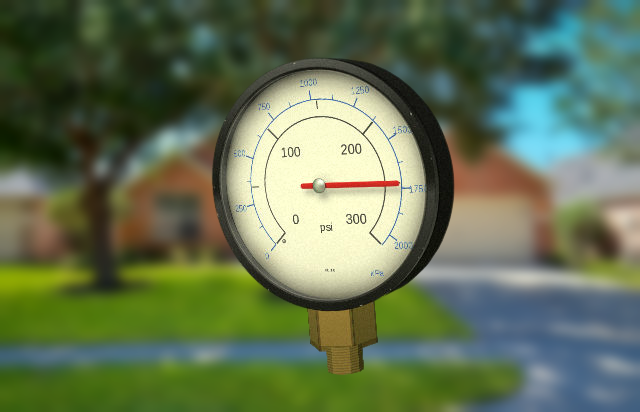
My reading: psi 250
